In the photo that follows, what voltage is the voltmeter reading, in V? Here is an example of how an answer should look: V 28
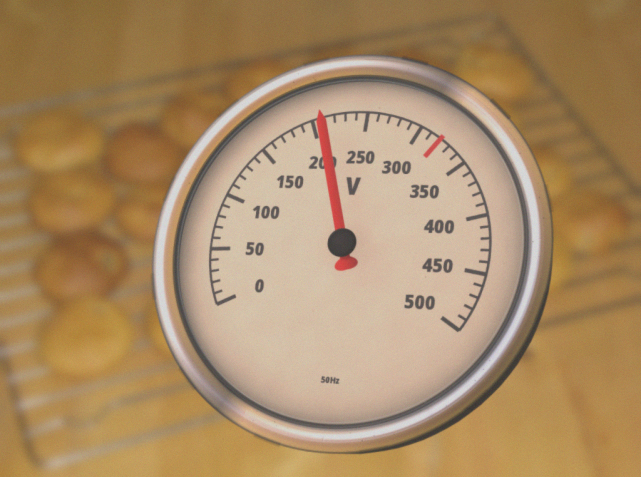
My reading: V 210
